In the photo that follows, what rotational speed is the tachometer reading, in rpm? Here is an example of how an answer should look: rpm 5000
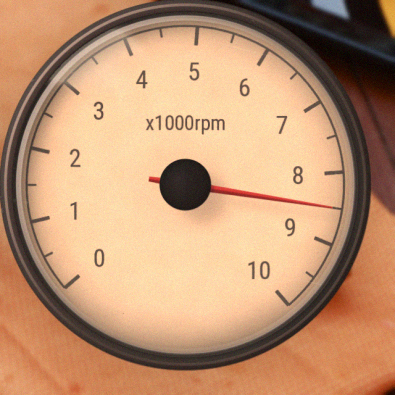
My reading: rpm 8500
